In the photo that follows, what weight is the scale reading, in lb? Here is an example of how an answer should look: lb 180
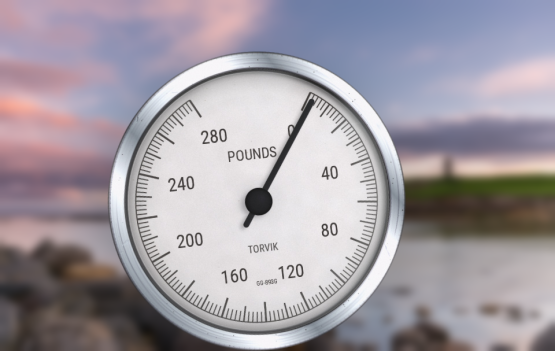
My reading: lb 2
